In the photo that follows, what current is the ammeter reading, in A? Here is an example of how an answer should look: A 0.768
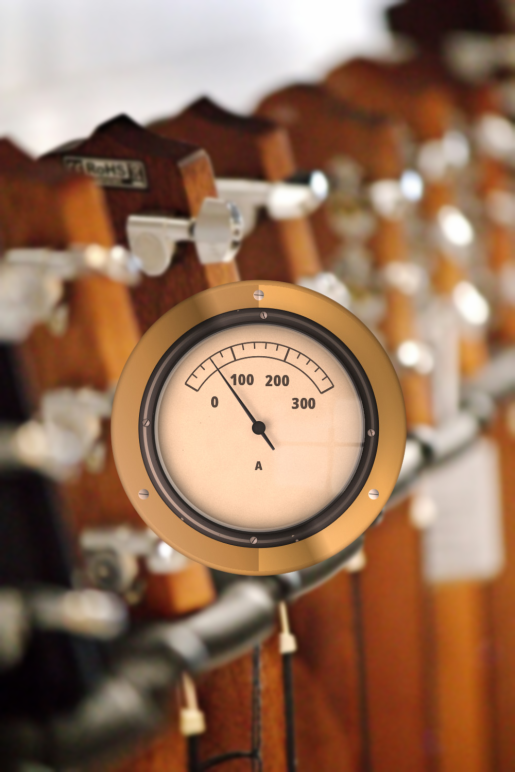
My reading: A 60
